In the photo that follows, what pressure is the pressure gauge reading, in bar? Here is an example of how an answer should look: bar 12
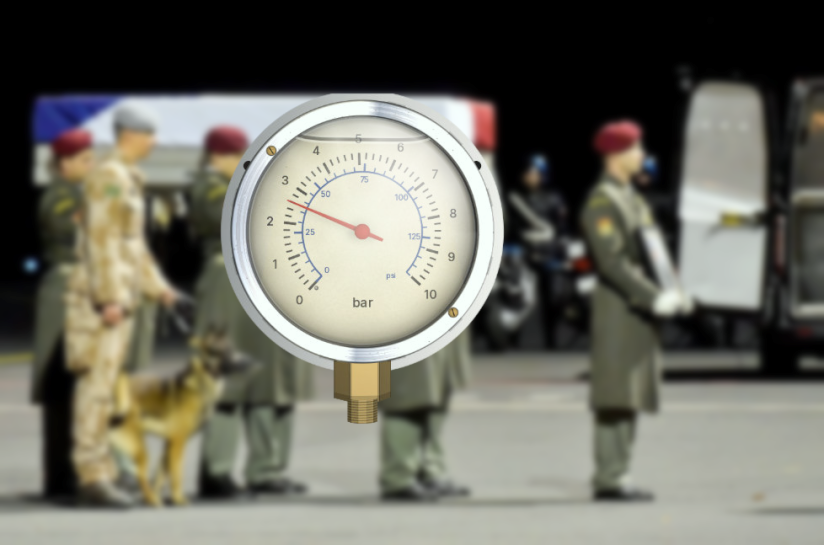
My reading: bar 2.6
